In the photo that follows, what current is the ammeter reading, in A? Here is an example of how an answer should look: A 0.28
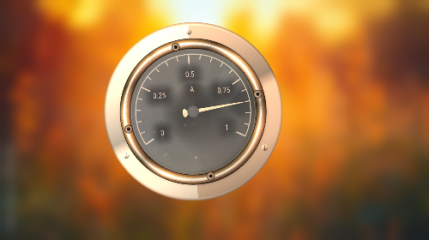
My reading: A 0.85
